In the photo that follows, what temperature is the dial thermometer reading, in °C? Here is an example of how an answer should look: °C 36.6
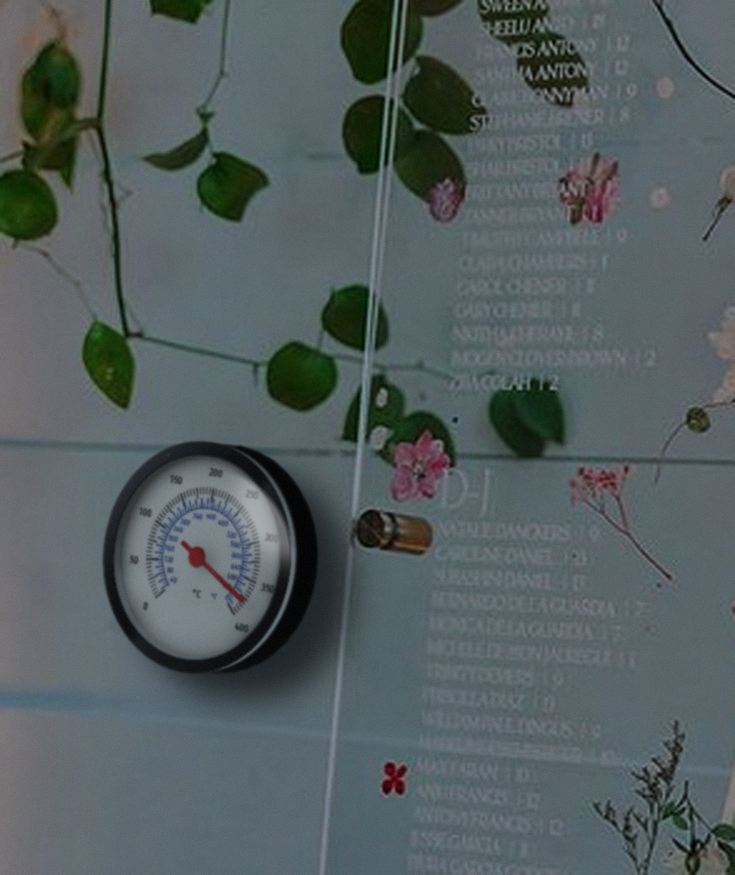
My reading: °C 375
